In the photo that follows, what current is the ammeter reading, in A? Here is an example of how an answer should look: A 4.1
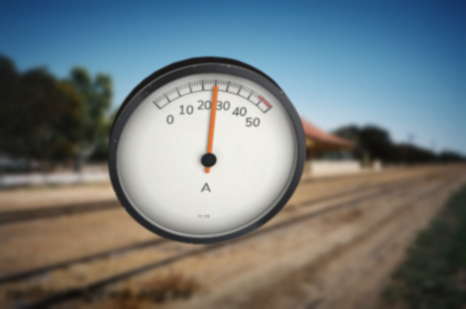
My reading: A 25
